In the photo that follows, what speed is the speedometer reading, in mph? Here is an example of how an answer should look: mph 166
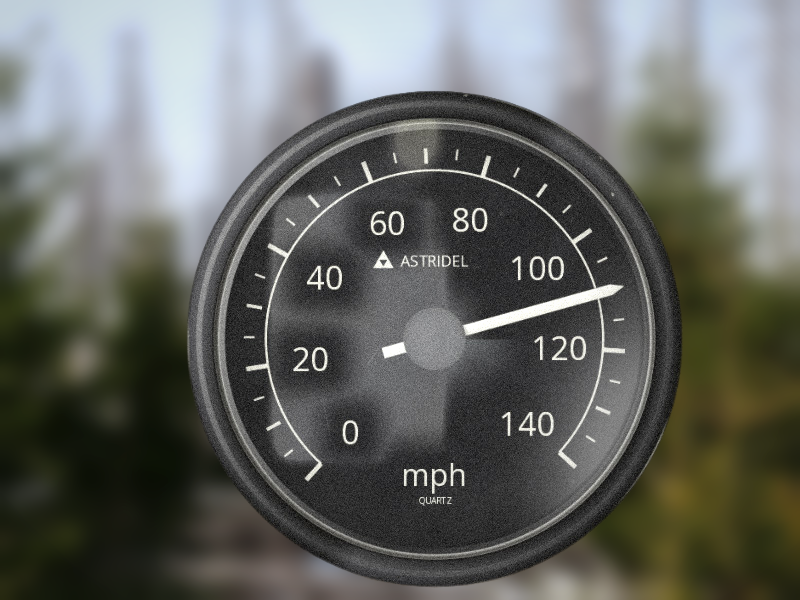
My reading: mph 110
